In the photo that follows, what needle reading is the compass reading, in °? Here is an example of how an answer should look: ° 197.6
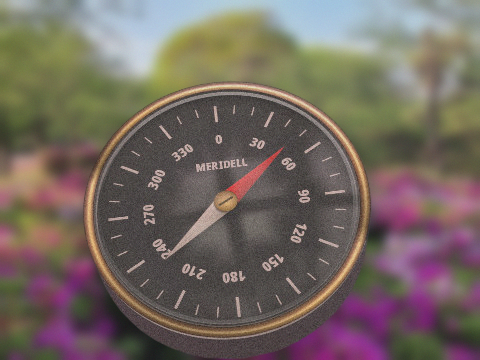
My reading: ° 50
